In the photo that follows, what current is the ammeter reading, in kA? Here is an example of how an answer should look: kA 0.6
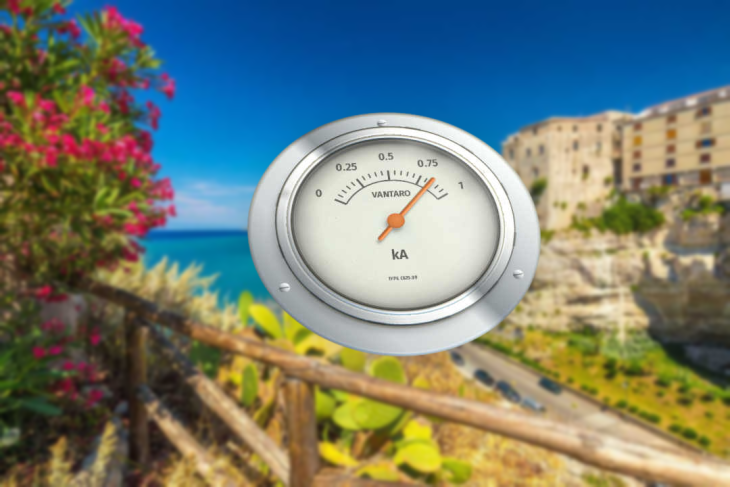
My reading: kA 0.85
